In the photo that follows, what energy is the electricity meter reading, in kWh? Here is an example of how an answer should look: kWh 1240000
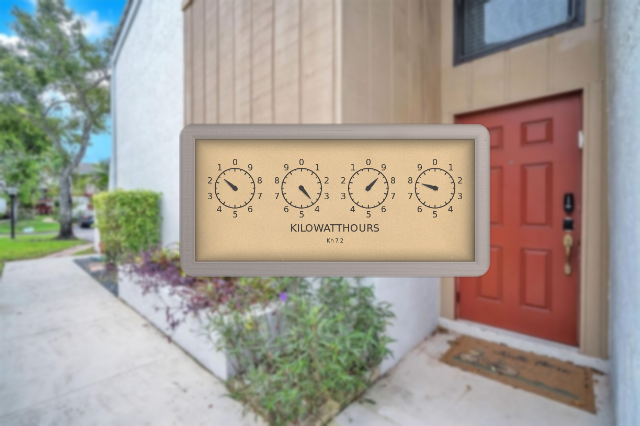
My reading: kWh 1388
